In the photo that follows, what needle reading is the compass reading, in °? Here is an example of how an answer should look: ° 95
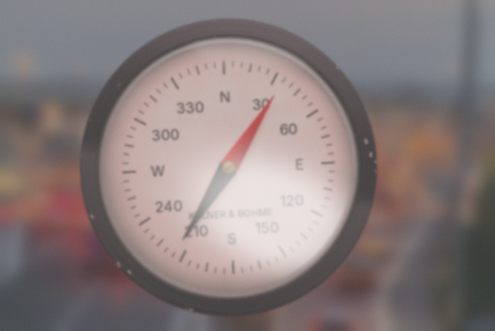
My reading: ° 35
